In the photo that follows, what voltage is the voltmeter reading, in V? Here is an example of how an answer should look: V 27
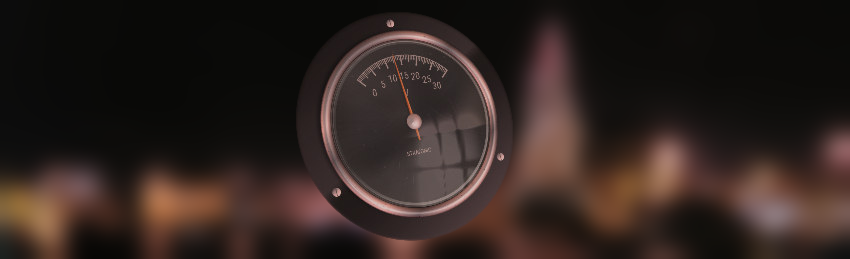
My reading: V 12.5
